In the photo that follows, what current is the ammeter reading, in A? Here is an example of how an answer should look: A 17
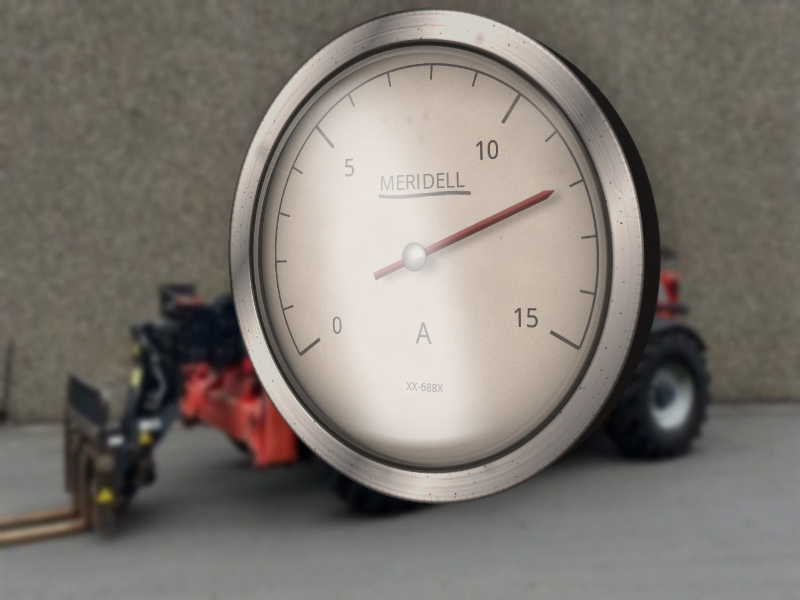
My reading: A 12
